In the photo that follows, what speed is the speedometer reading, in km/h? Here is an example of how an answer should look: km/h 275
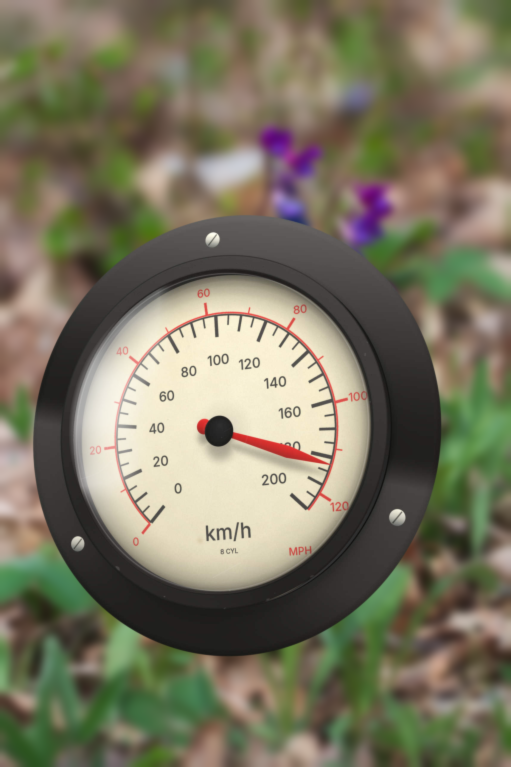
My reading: km/h 182.5
